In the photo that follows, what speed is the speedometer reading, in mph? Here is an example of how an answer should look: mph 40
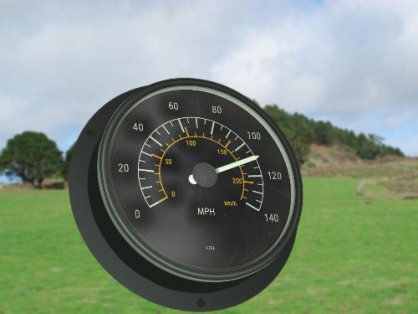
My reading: mph 110
